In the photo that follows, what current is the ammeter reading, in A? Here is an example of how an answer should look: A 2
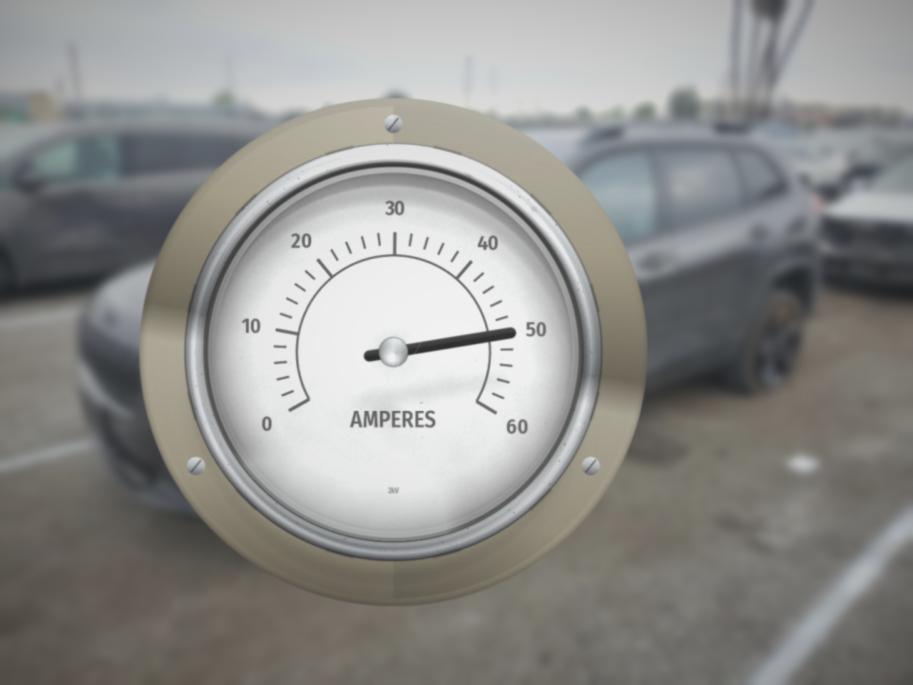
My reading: A 50
